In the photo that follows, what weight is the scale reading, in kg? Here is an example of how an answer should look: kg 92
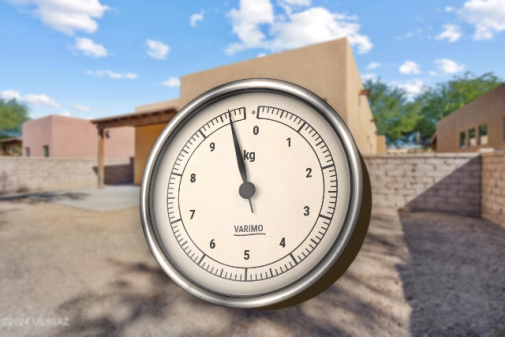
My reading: kg 9.7
